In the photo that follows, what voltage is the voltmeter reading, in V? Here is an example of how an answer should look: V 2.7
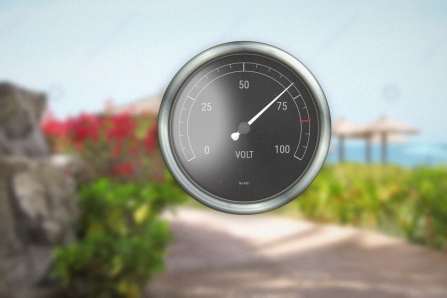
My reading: V 70
